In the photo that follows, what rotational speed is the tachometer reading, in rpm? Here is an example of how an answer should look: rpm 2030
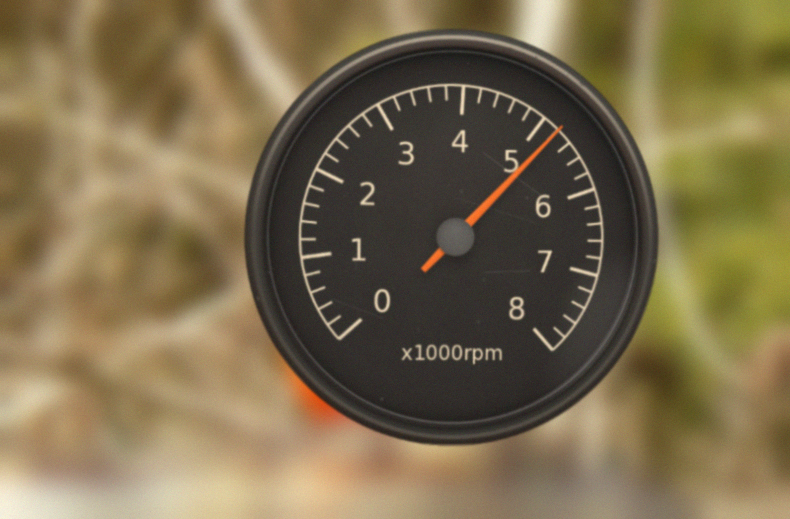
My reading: rpm 5200
